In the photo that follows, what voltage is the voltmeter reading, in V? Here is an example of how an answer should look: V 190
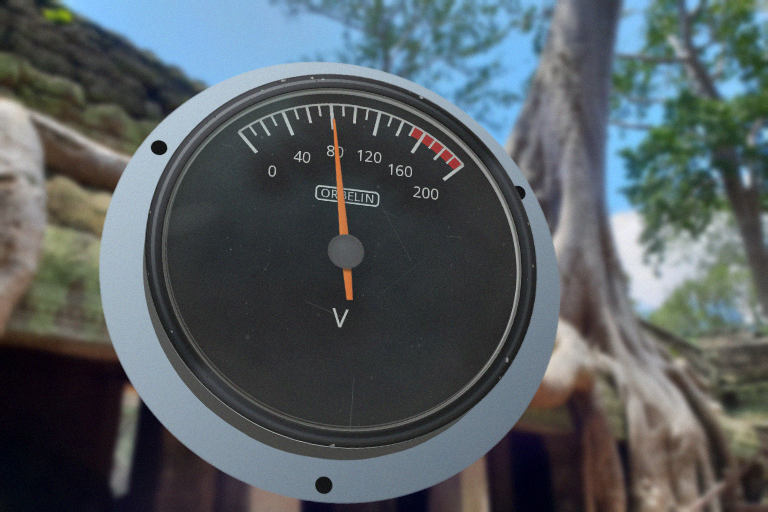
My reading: V 80
